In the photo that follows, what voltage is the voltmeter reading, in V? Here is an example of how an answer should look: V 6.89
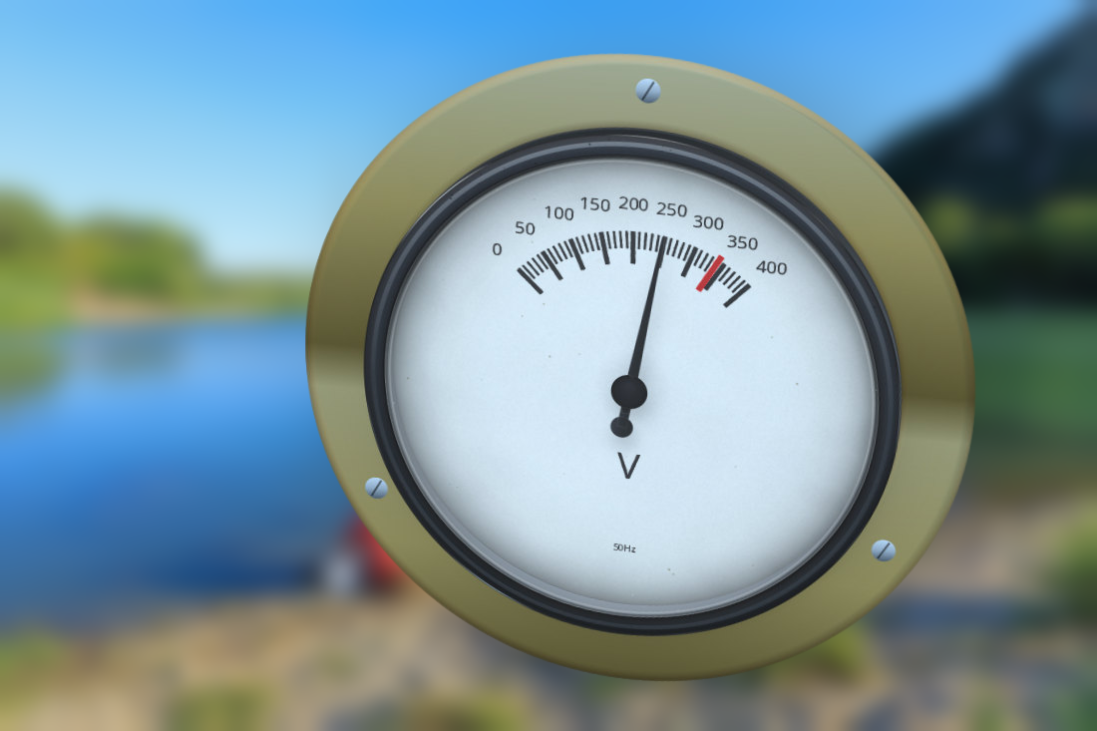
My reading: V 250
